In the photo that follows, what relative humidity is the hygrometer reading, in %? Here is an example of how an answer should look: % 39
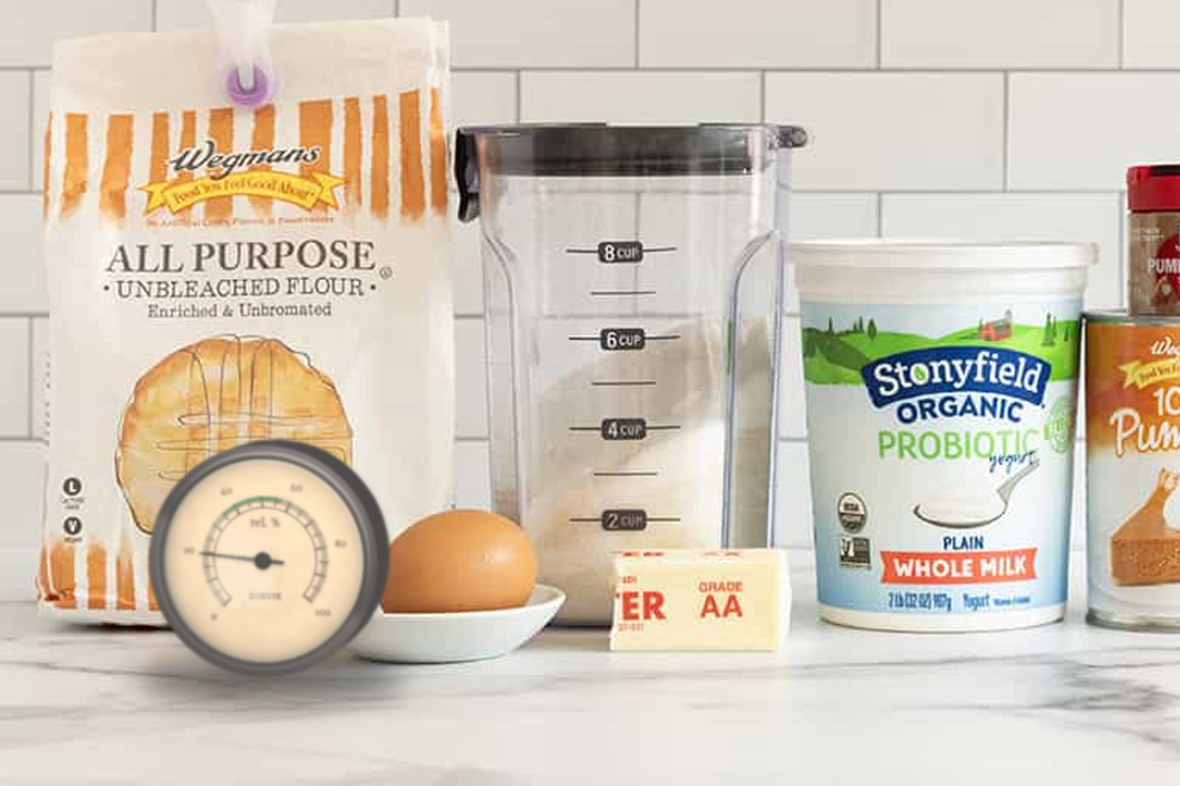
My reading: % 20
